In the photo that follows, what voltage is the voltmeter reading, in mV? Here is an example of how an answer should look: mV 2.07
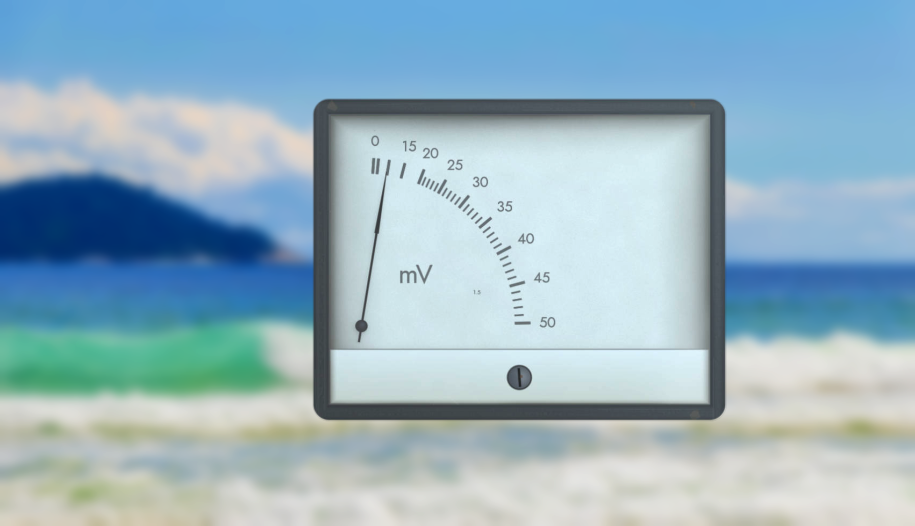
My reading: mV 10
